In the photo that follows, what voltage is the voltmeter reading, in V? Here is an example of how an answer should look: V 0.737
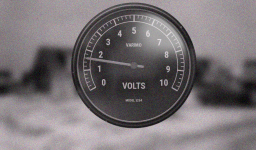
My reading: V 1.6
